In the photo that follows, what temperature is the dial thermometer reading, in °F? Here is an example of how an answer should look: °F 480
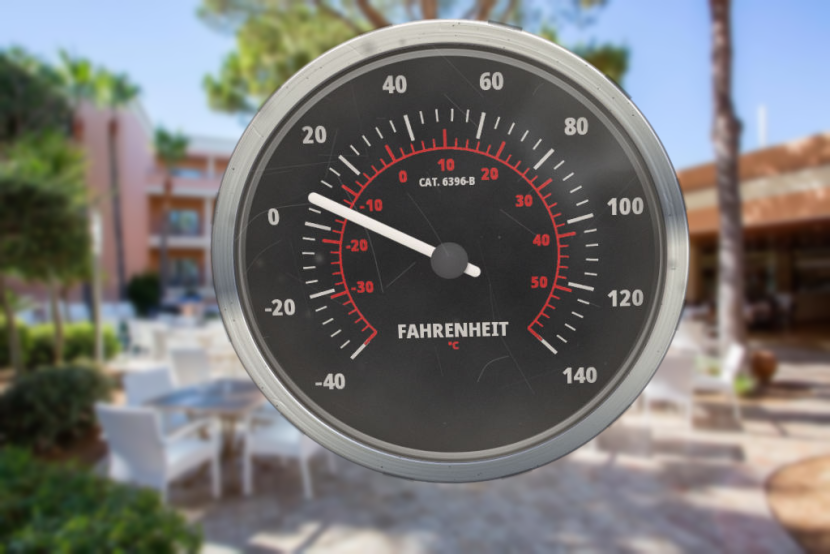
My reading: °F 8
